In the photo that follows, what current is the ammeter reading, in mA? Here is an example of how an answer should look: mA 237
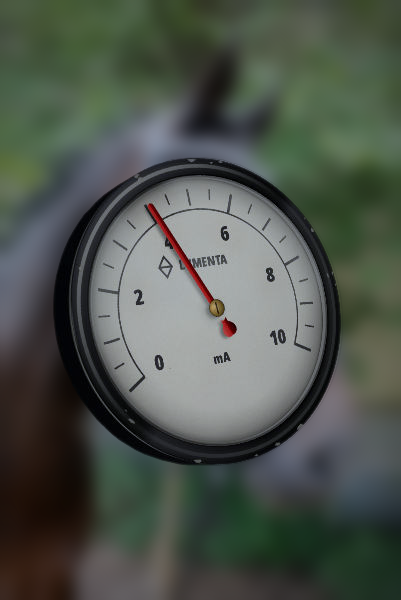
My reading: mA 4
